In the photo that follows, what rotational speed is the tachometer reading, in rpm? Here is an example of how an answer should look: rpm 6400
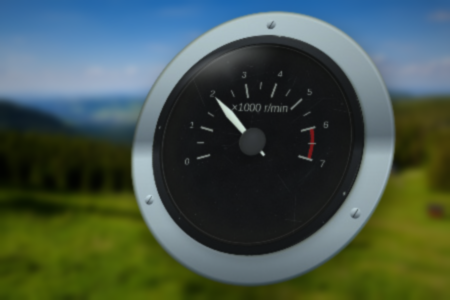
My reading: rpm 2000
